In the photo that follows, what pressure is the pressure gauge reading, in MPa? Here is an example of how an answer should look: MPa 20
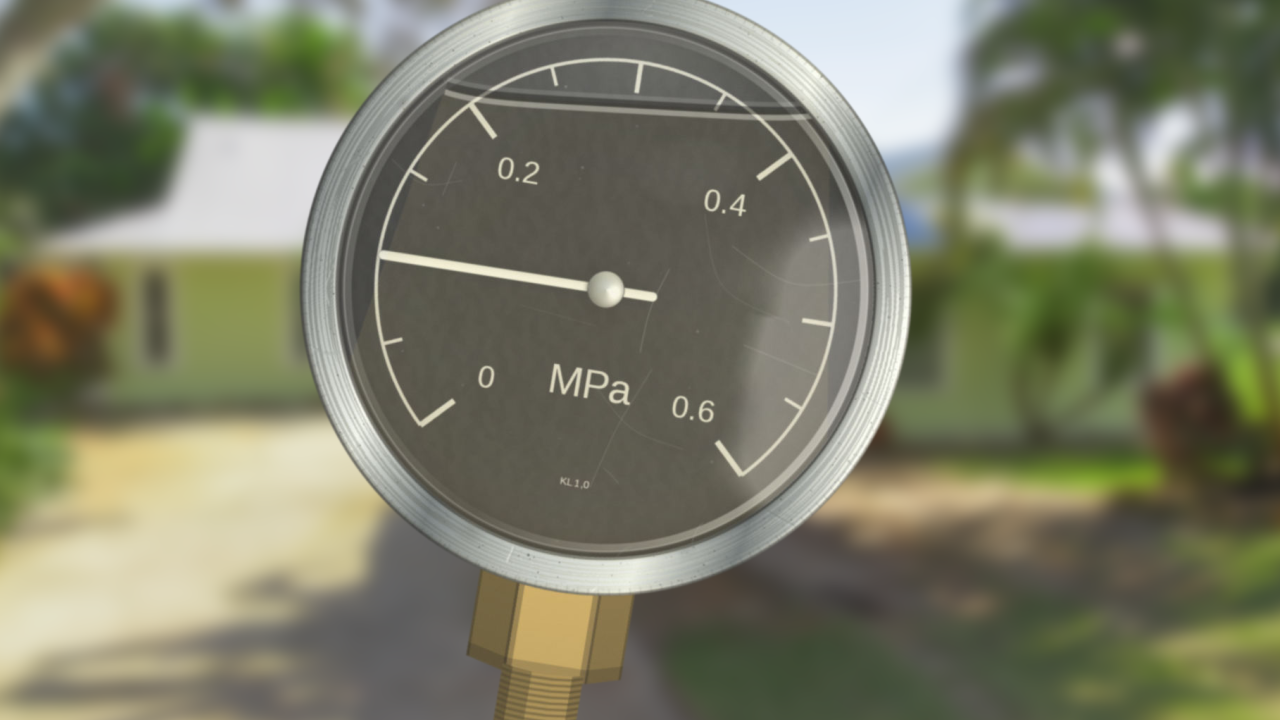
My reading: MPa 0.1
